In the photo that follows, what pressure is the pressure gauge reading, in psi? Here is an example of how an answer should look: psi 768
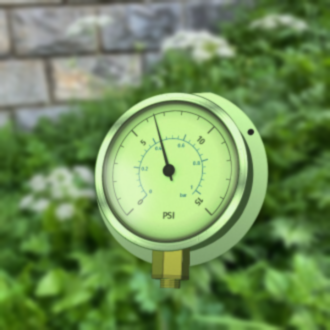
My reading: psi 6.5
